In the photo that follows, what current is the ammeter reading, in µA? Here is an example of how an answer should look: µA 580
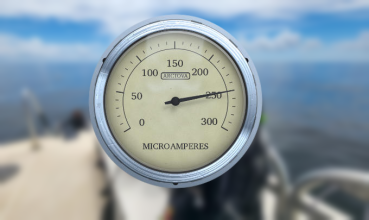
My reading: µA 250
